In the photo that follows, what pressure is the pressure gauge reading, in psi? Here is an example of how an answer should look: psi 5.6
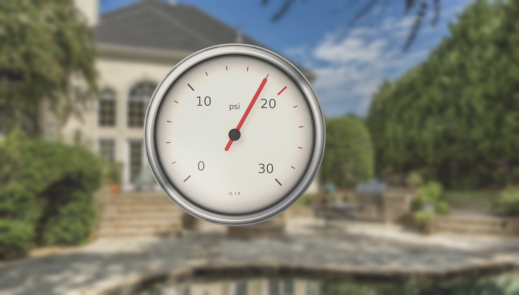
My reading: psi 18
